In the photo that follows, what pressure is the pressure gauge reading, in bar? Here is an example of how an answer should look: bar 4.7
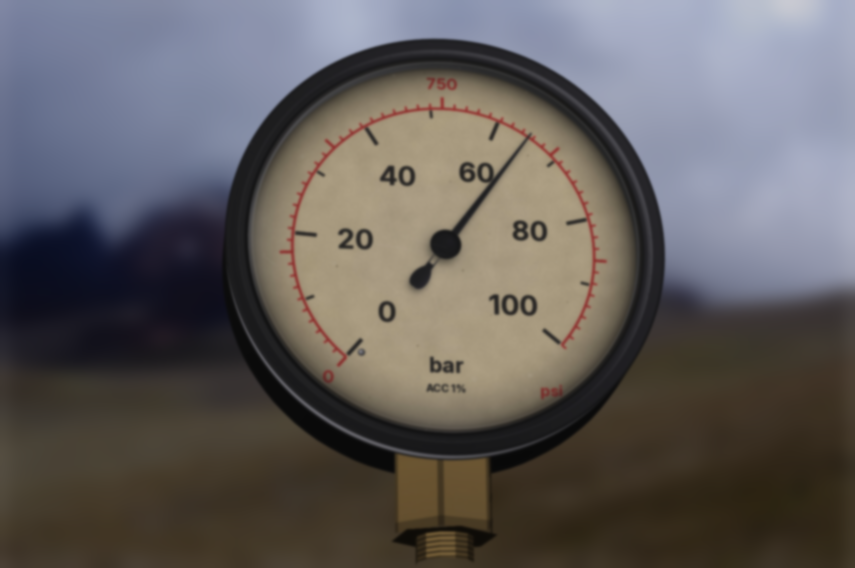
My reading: bar 65
